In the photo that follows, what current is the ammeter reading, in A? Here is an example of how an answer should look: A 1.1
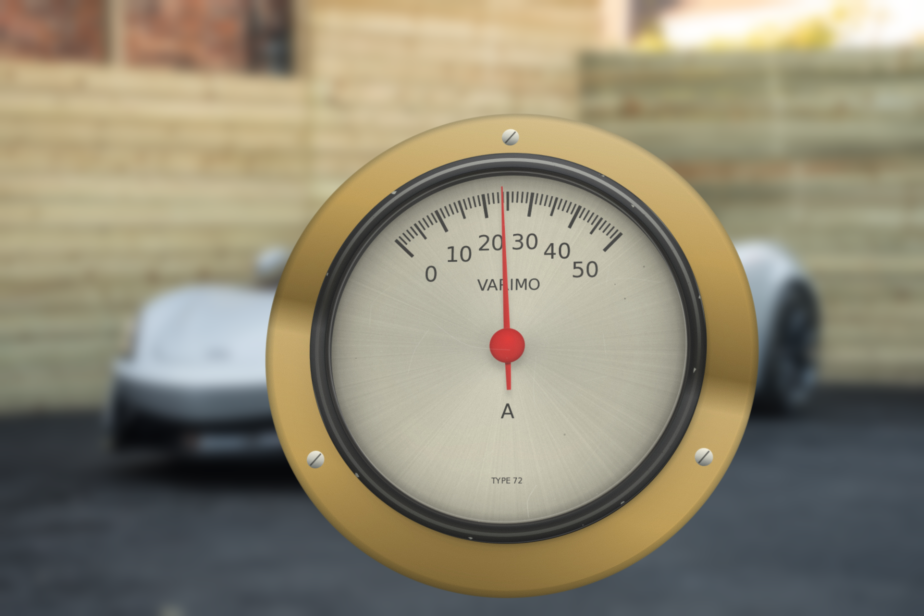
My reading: A 24
